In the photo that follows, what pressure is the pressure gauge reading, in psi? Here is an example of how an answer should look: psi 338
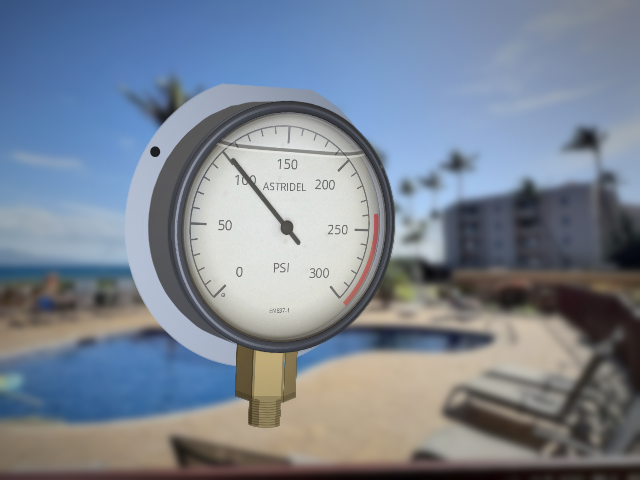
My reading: psi 100
